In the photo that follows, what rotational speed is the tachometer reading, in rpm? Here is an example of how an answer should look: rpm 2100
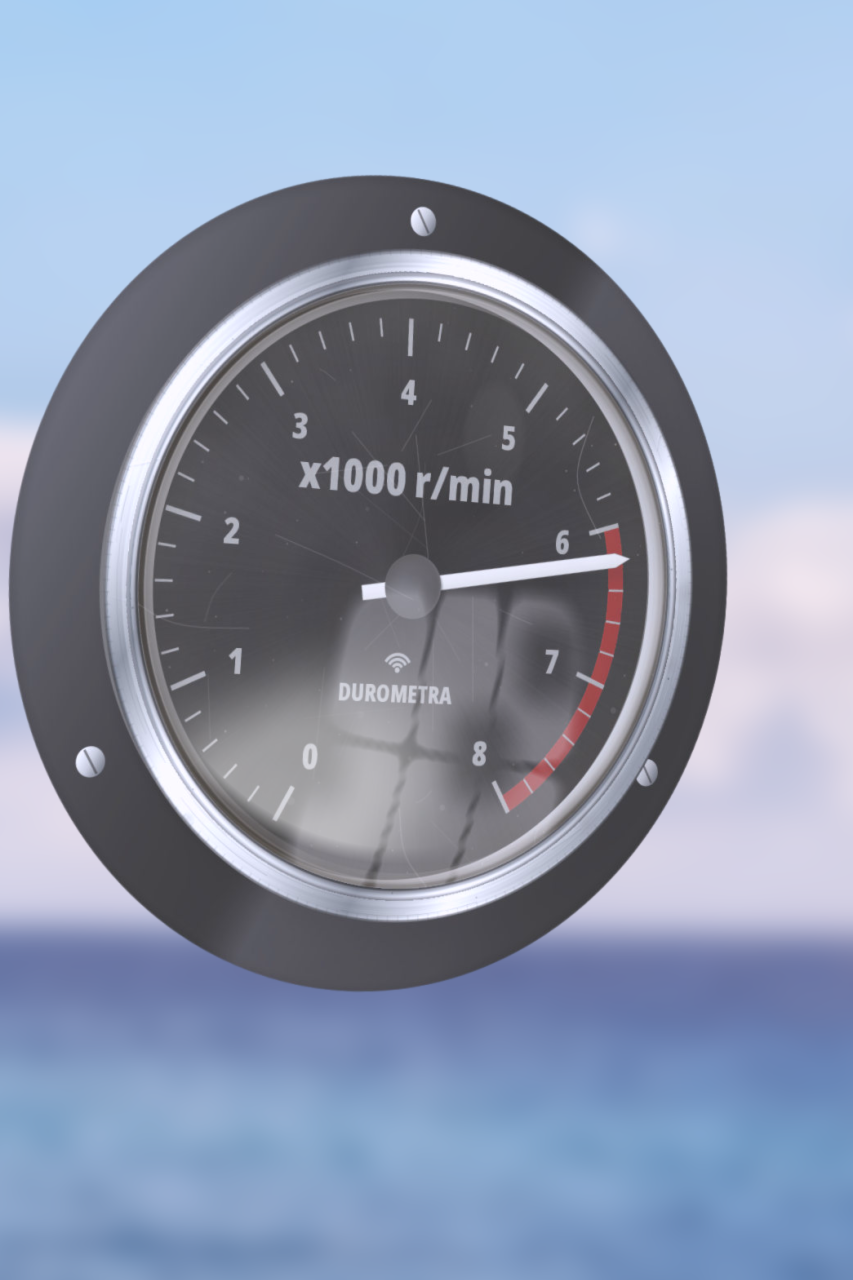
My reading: rpm 6200
